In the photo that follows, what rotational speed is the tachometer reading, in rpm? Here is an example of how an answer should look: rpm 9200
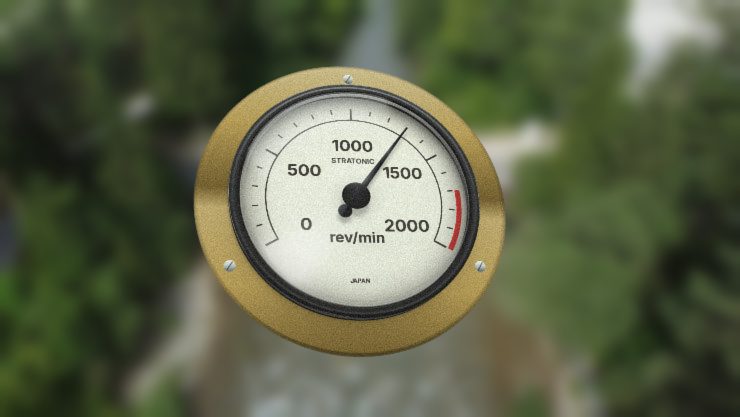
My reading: rpm 1300
